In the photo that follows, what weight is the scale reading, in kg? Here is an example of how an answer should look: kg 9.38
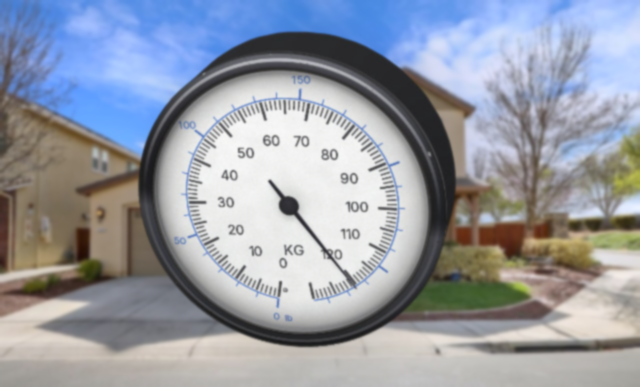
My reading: kg 120
